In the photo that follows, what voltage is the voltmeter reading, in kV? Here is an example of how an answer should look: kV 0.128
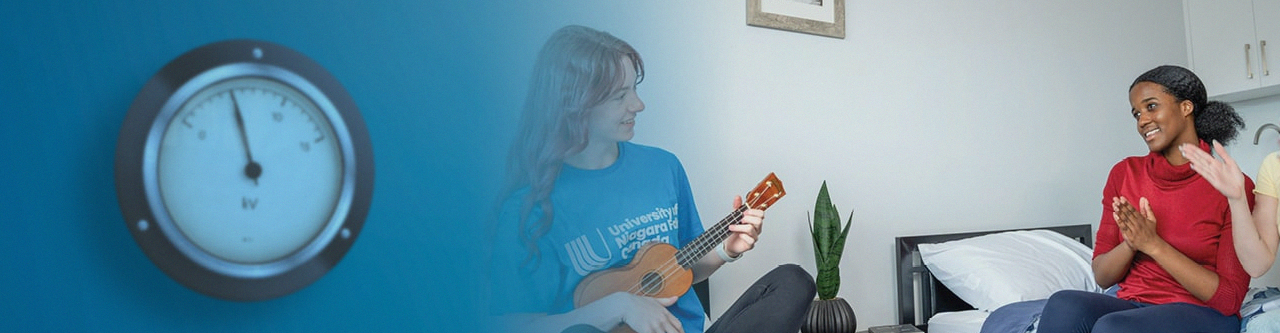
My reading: kV 5
